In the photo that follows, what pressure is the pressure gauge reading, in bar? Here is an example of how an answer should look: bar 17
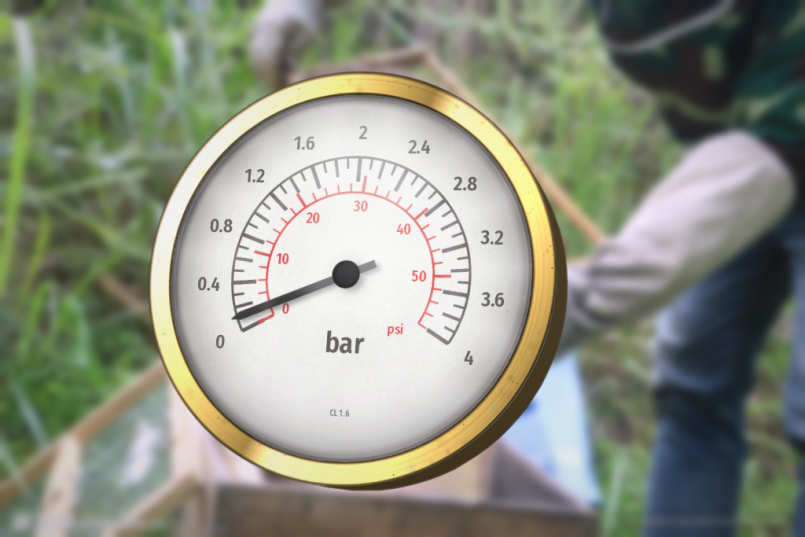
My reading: bar 0.1
